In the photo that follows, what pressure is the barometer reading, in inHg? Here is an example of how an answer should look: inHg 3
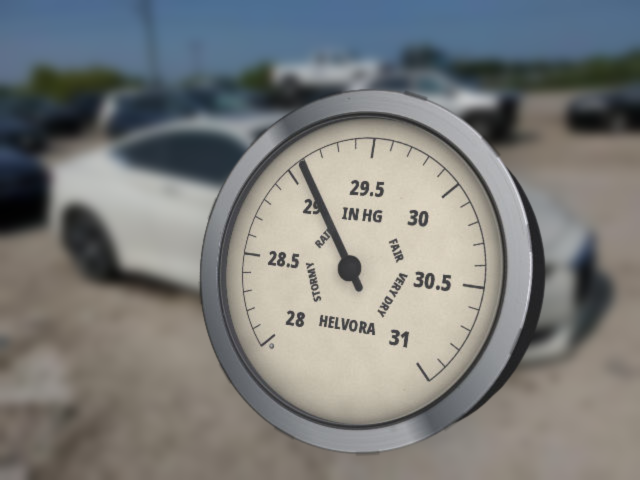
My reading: inHg 29.1
